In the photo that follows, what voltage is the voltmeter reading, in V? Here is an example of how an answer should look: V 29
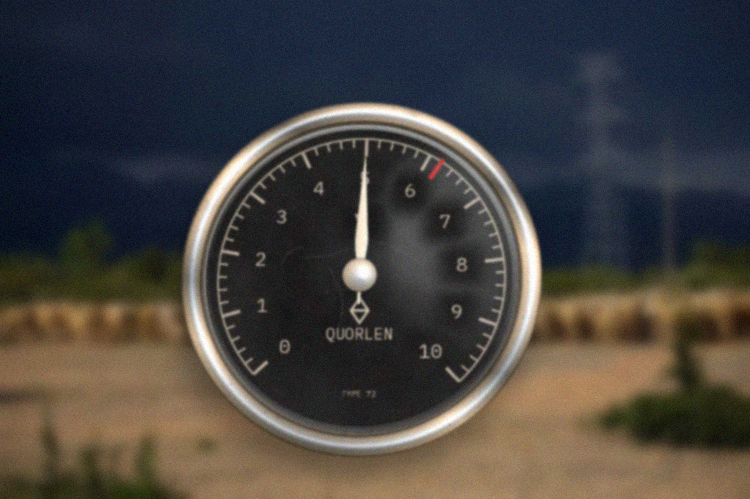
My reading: V 5
